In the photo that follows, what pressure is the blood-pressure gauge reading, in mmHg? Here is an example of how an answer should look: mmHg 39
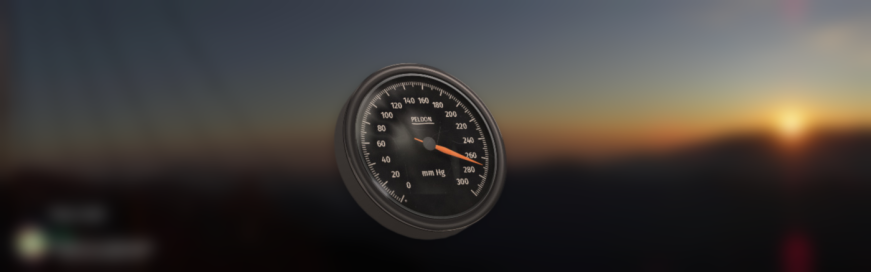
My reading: mmHg 270
